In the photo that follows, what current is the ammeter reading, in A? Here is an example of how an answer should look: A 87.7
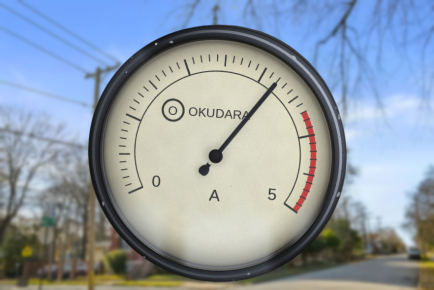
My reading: A 3.2
